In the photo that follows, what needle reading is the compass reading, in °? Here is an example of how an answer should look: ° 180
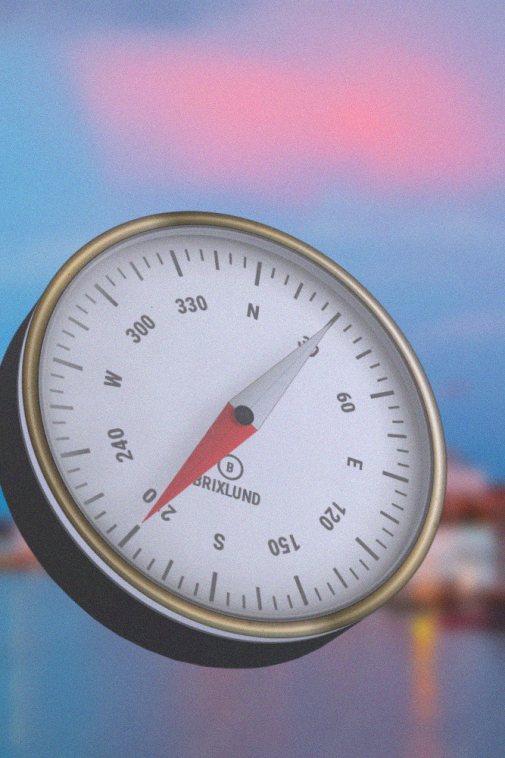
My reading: ° 210
